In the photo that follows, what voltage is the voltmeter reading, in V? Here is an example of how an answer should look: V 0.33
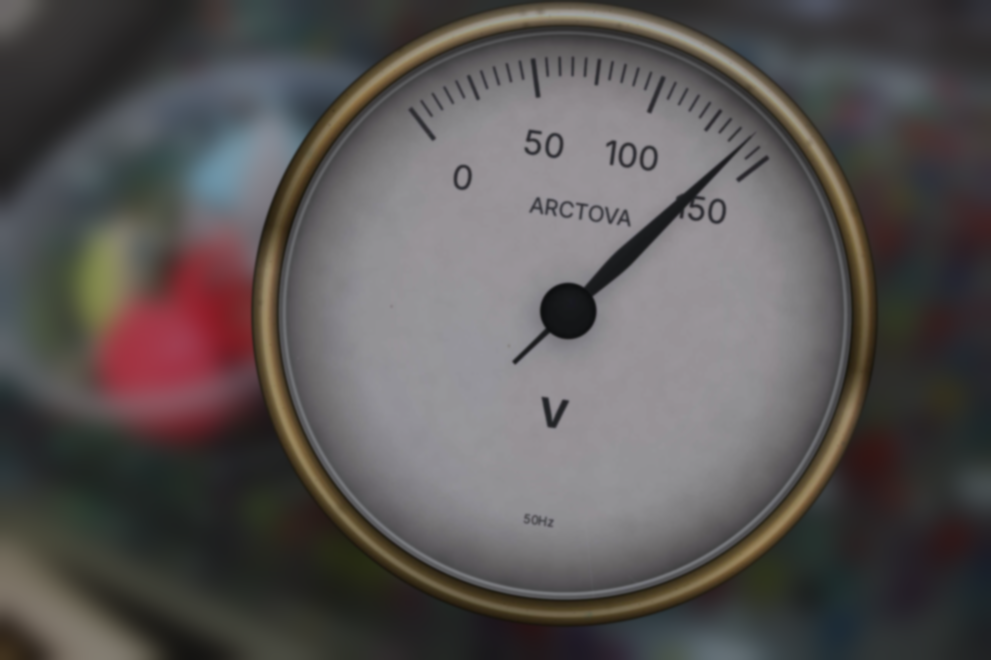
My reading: V 140
